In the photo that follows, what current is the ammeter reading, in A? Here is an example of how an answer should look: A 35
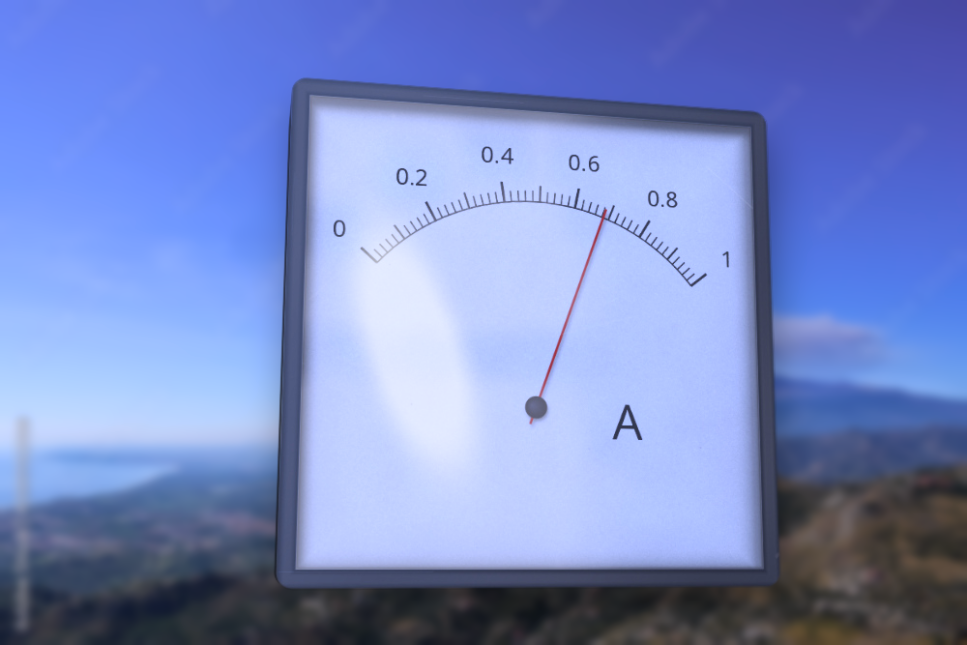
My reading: A 0.68
